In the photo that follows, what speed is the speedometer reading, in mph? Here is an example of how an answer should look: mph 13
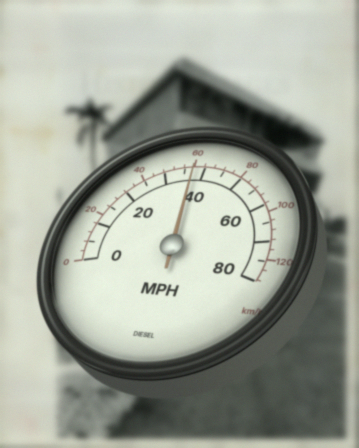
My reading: mph 37.5
